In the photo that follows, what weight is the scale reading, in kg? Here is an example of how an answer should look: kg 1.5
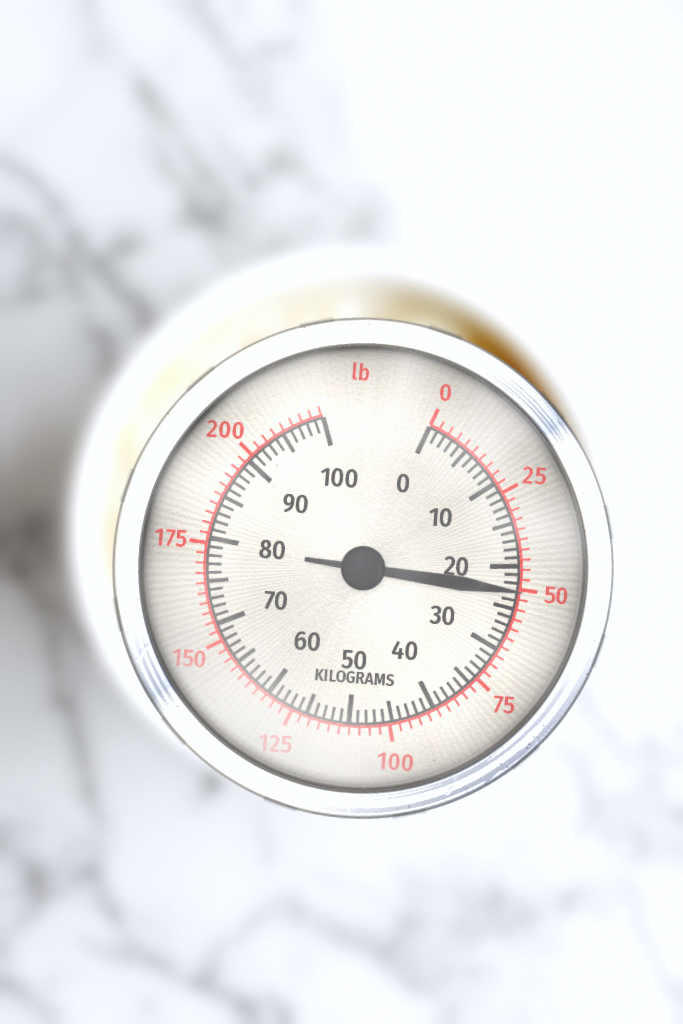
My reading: kg 23
